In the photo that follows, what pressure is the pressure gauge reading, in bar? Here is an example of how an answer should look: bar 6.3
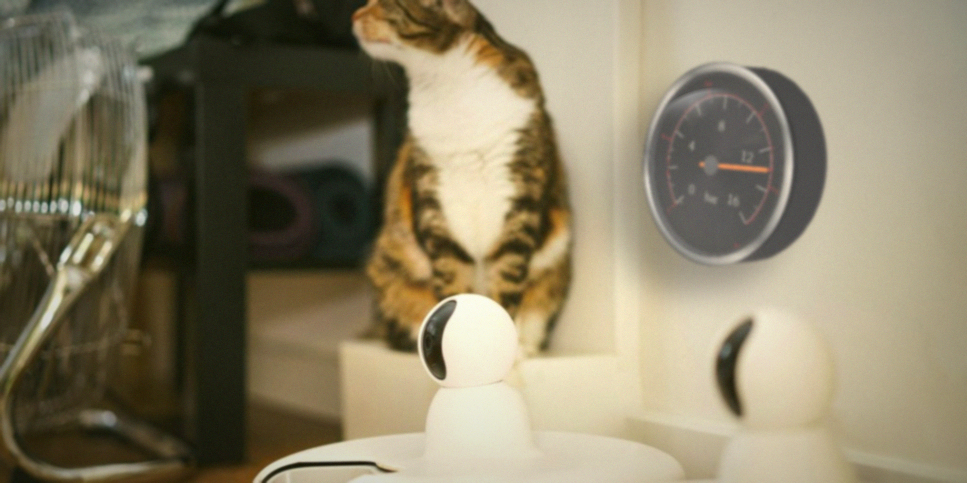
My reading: bar 13
